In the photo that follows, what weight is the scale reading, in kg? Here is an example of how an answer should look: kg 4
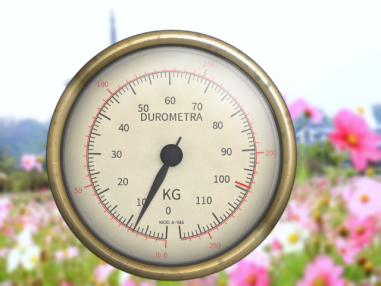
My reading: kg 8
